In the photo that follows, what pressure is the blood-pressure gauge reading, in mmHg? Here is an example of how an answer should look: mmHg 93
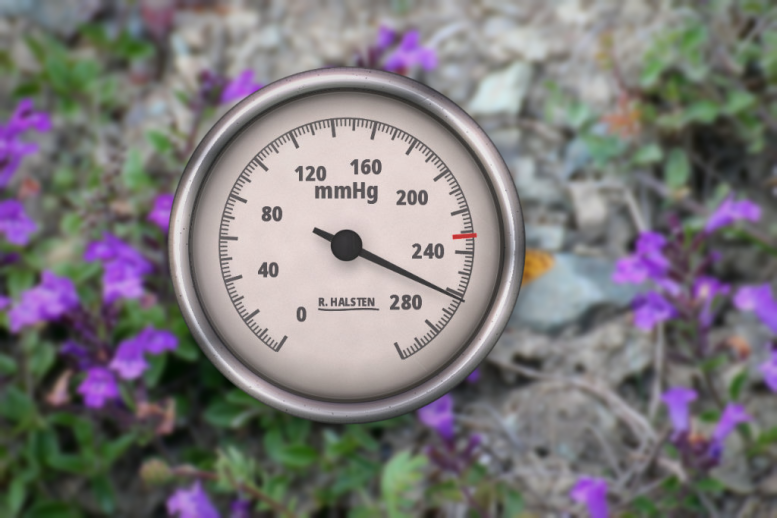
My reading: mmHg 262
